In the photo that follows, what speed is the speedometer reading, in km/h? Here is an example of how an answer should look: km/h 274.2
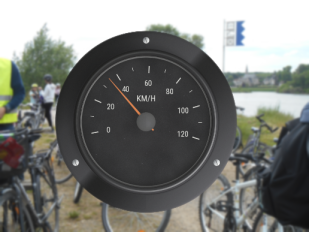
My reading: km/h 35
